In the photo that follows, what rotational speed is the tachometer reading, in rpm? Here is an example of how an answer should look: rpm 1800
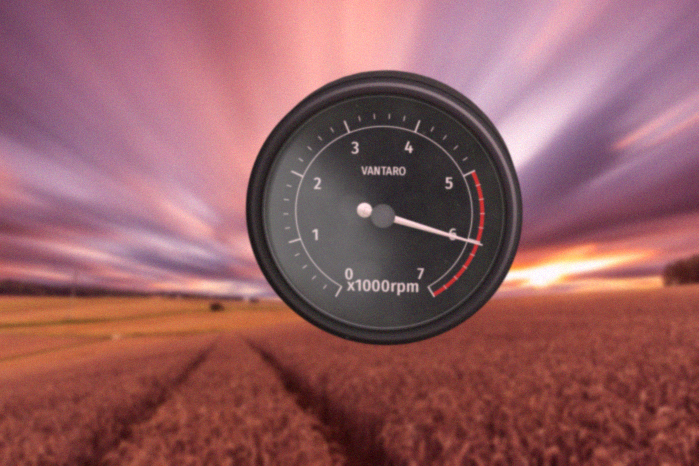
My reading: rpm 6000
